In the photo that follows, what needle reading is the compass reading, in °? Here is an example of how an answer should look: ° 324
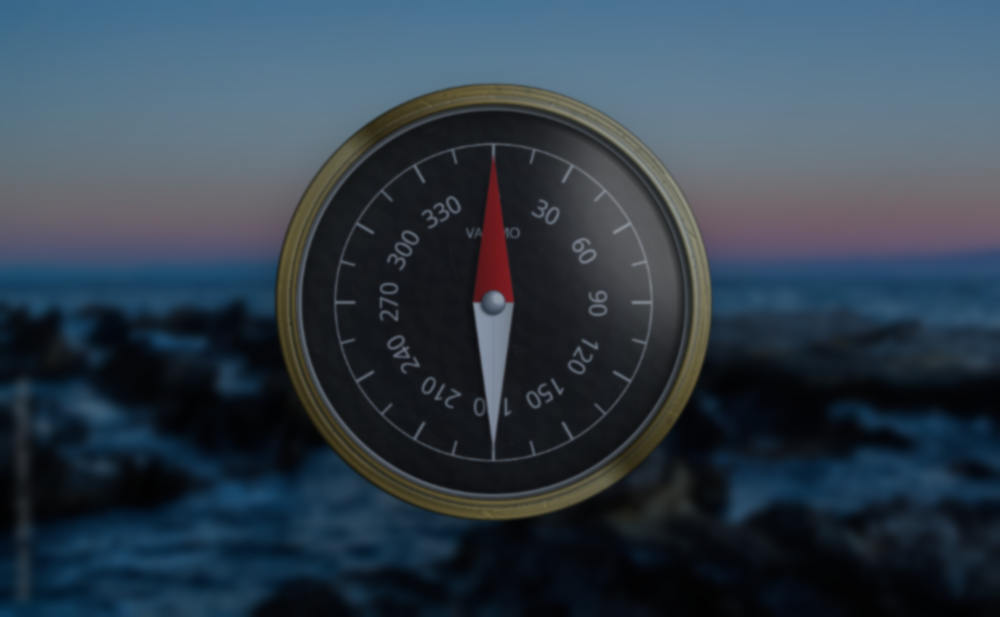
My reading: ° 0
